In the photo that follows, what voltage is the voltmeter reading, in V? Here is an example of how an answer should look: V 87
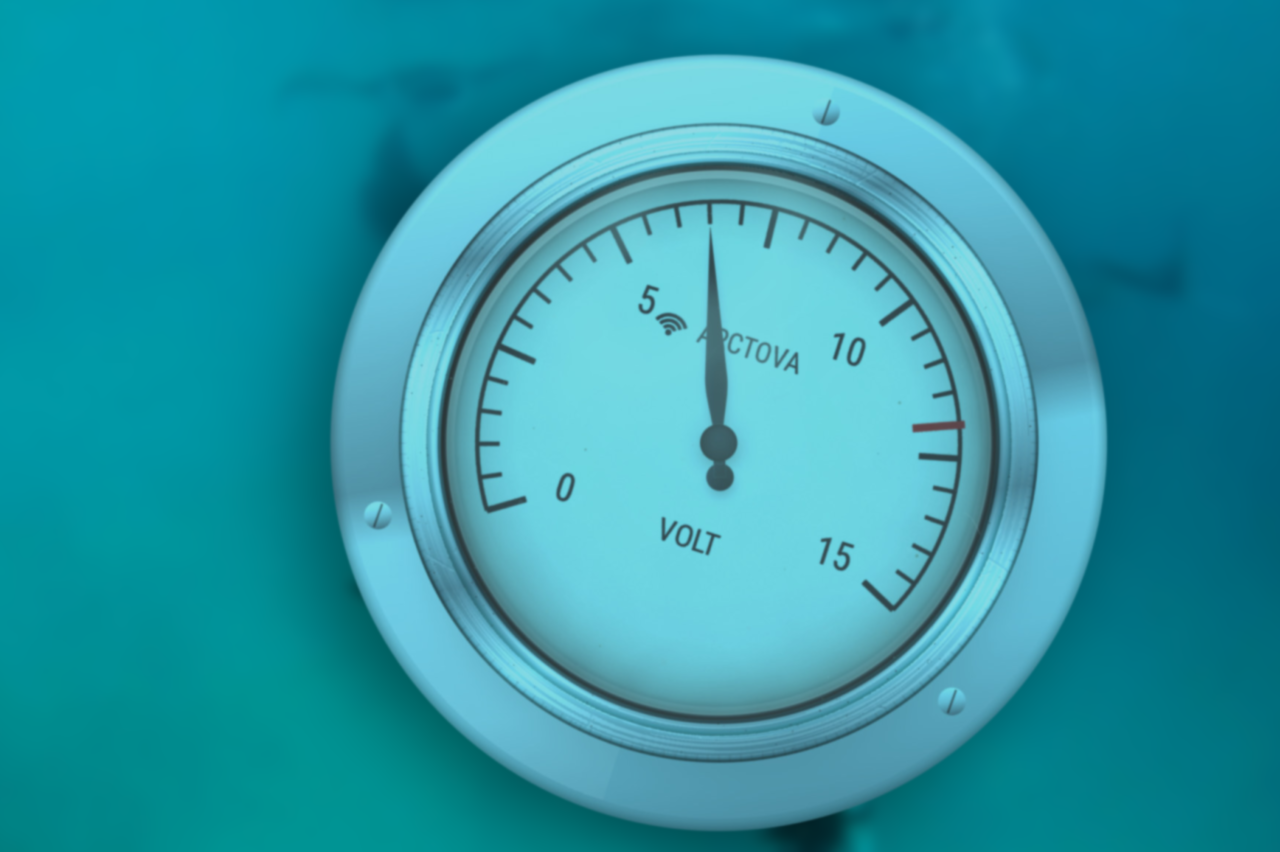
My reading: V 6.5
